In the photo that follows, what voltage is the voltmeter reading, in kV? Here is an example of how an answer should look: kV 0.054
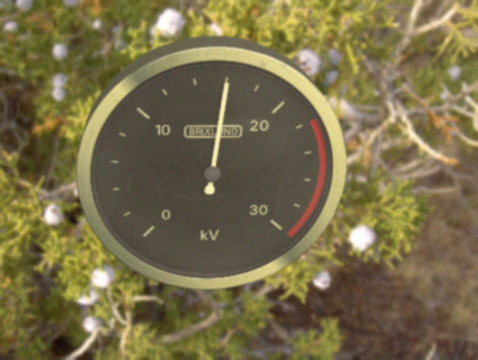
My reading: kV 16
